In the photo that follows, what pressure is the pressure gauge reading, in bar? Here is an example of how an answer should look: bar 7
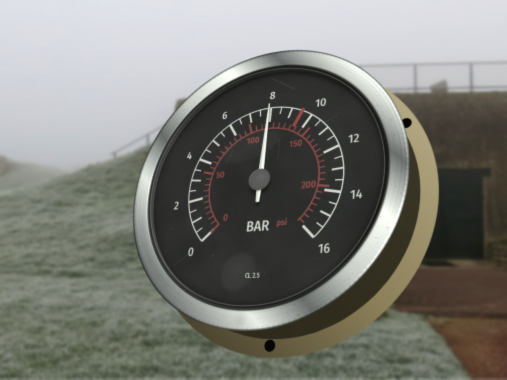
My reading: bar 8
